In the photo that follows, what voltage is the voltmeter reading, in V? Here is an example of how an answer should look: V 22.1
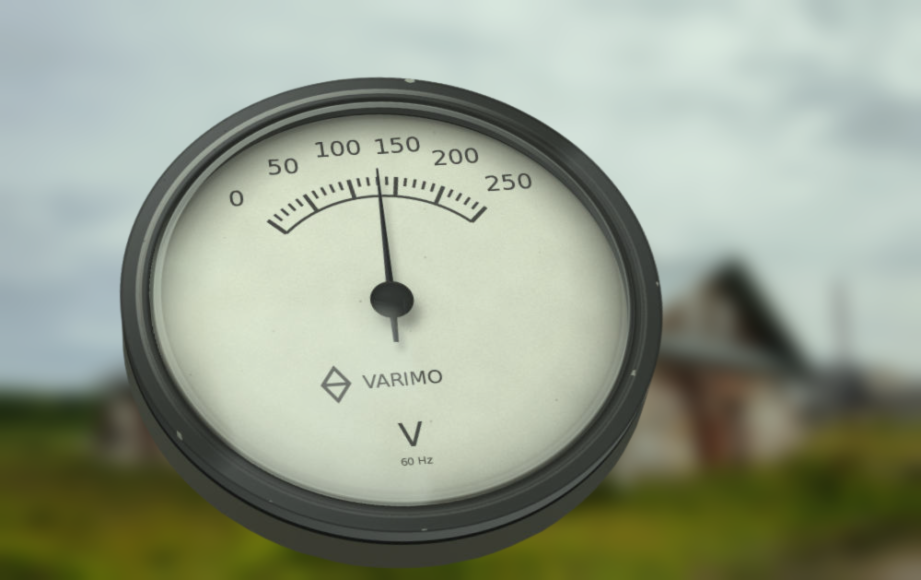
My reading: V 130
